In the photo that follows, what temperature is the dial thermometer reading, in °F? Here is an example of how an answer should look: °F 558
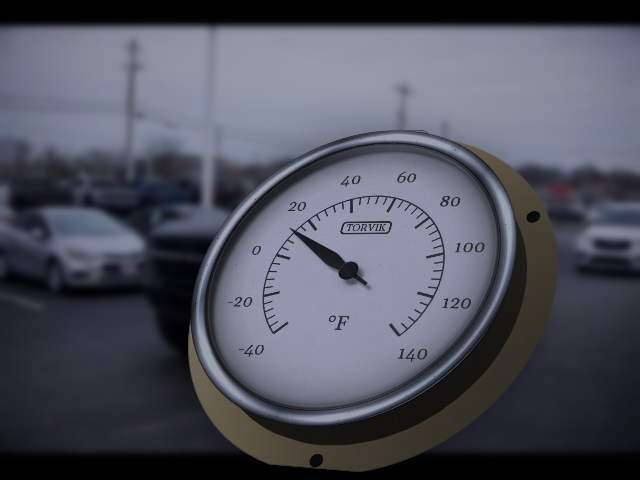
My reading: °F 12
